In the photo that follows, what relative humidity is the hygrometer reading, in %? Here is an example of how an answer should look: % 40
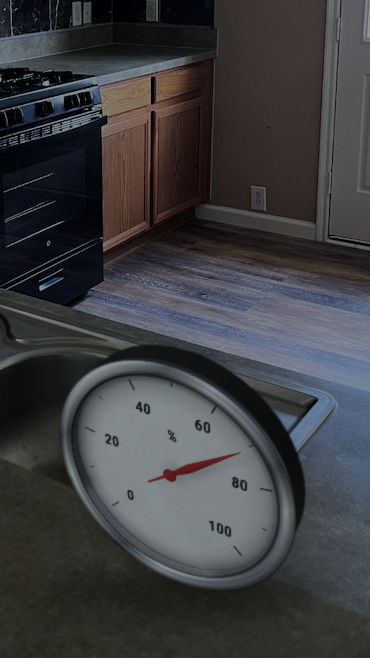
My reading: % 70
